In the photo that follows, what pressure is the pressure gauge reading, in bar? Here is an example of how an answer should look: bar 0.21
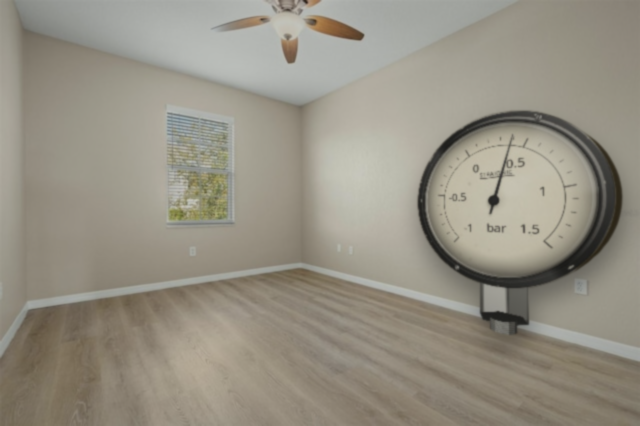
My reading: bar 0.4
